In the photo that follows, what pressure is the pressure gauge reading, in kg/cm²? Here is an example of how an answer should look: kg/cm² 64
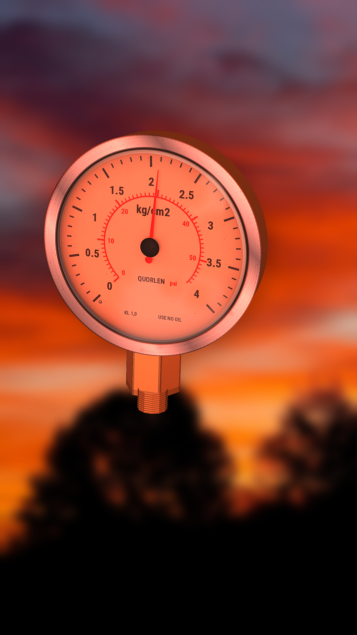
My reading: kg/cm² 2.1
